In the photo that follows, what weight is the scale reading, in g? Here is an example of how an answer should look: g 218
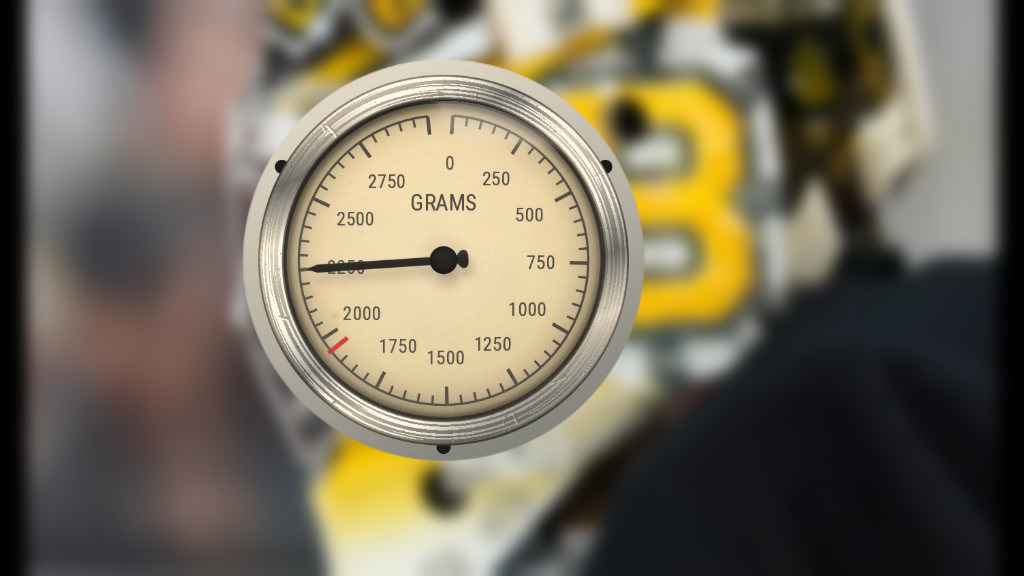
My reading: g 2250
